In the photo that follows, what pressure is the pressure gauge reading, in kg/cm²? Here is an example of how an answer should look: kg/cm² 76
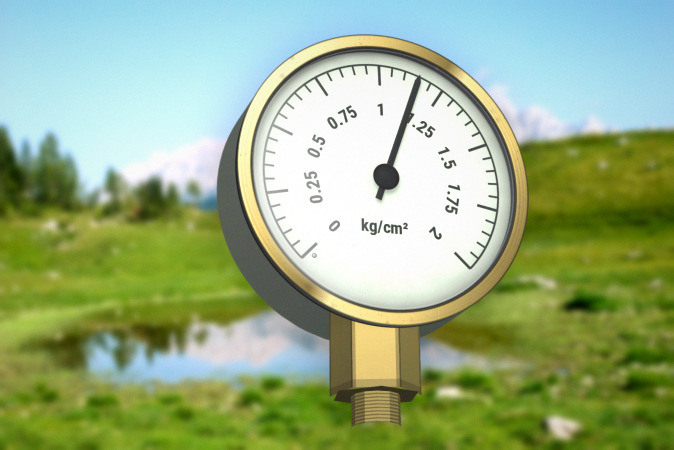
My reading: kg/cm² 1.15
